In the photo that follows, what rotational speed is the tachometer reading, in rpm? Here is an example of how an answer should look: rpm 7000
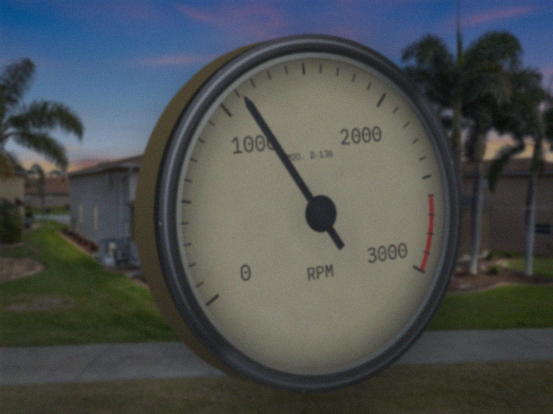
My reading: rpm 1100
